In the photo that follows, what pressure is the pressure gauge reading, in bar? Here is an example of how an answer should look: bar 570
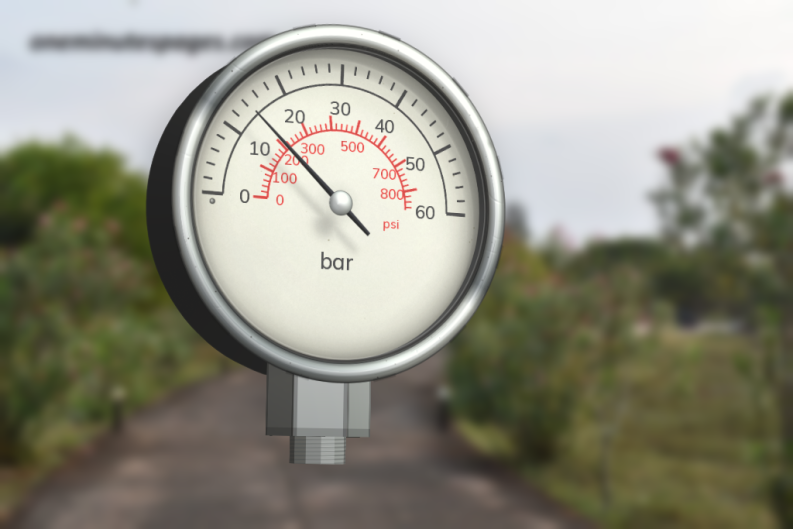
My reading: bar 14
